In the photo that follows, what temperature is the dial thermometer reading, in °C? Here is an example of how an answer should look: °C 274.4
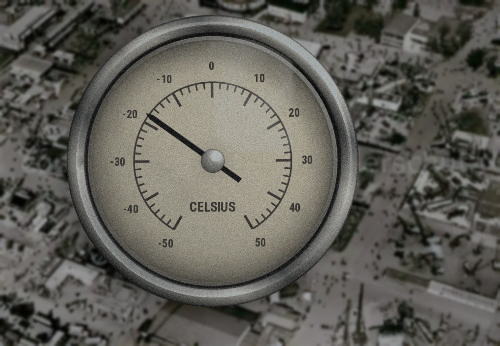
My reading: °C -18
